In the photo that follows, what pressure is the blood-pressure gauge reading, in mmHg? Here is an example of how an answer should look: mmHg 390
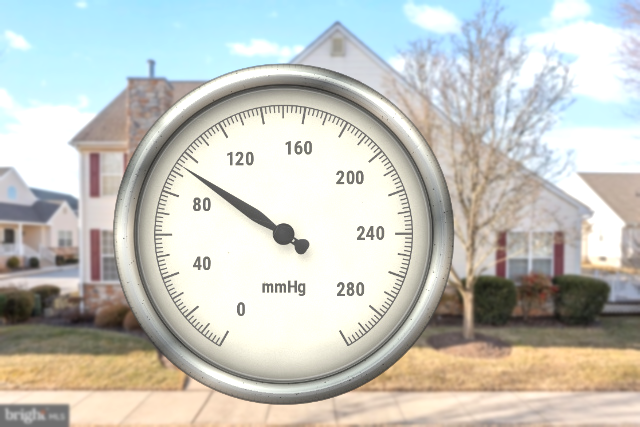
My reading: mmHg 94
